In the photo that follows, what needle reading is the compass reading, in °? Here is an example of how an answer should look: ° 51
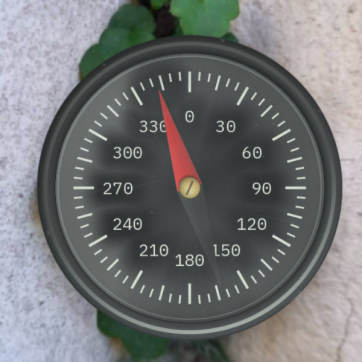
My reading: ° 342.5
